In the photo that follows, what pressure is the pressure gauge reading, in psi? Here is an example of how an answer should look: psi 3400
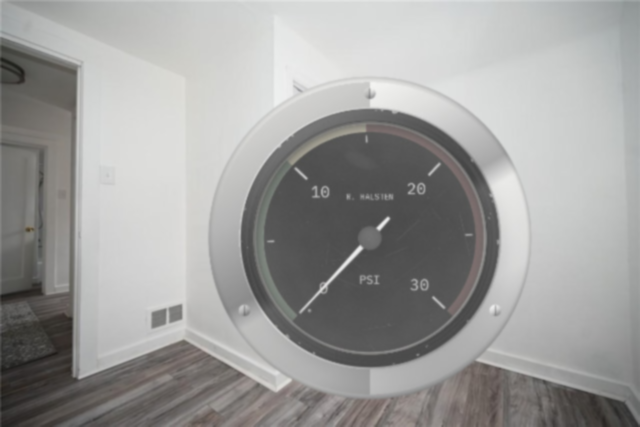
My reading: psi 0
